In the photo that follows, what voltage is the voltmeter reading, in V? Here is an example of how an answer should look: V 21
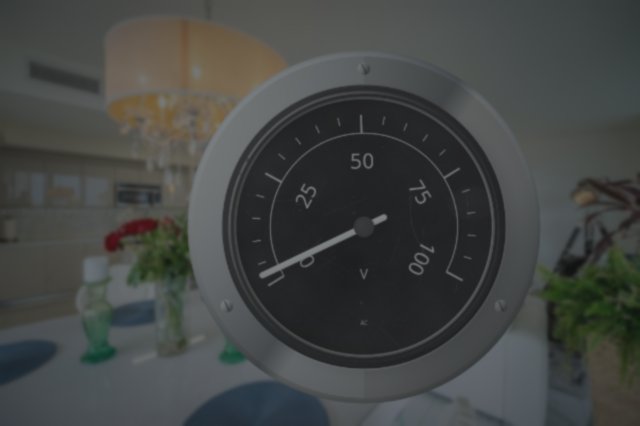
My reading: V 2.5
